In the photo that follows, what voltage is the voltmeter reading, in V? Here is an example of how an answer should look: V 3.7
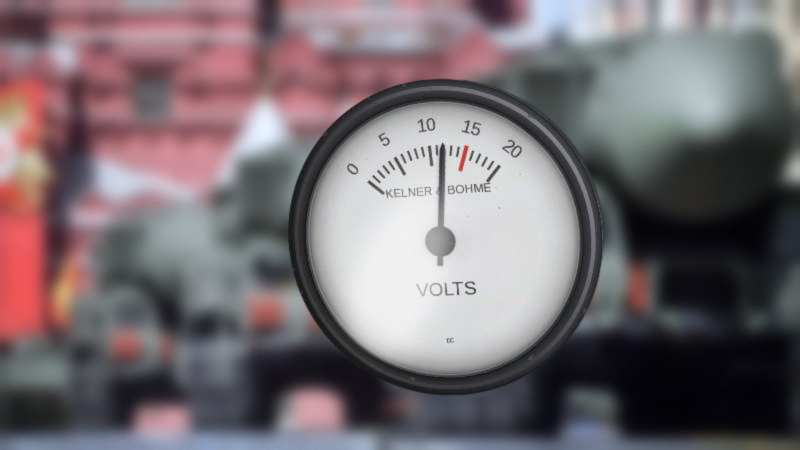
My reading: V 12
